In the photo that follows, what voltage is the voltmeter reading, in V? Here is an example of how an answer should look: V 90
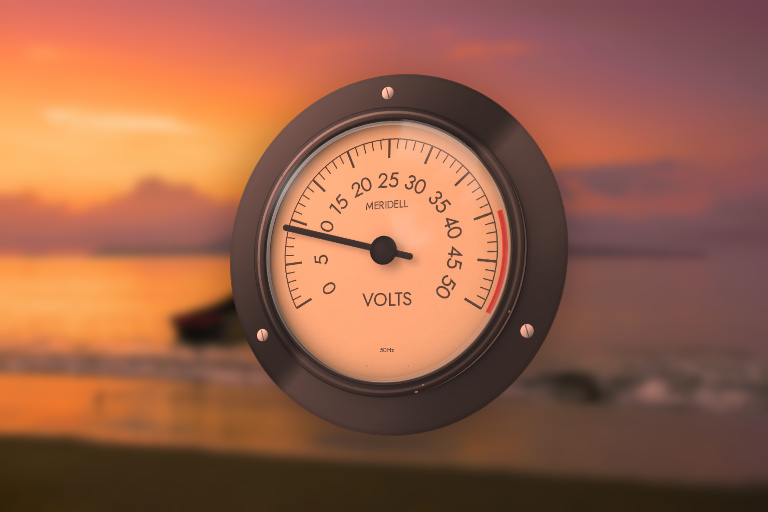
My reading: V 9
